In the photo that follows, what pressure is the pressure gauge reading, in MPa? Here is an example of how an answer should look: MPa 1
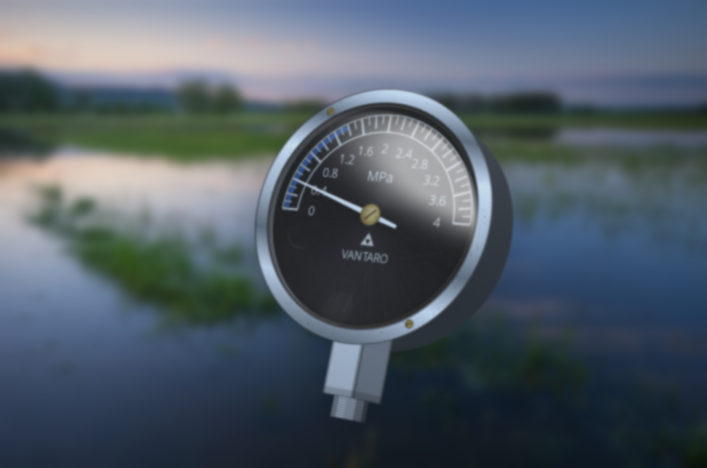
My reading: MPa 0.4
